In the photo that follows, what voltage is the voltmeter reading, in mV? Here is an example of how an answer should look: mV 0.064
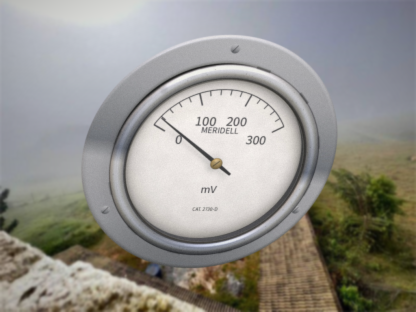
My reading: mV 20
